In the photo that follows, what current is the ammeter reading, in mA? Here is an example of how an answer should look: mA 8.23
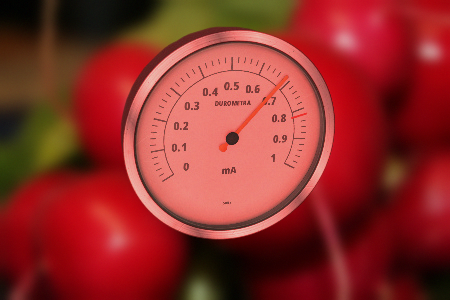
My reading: mA 0.68
